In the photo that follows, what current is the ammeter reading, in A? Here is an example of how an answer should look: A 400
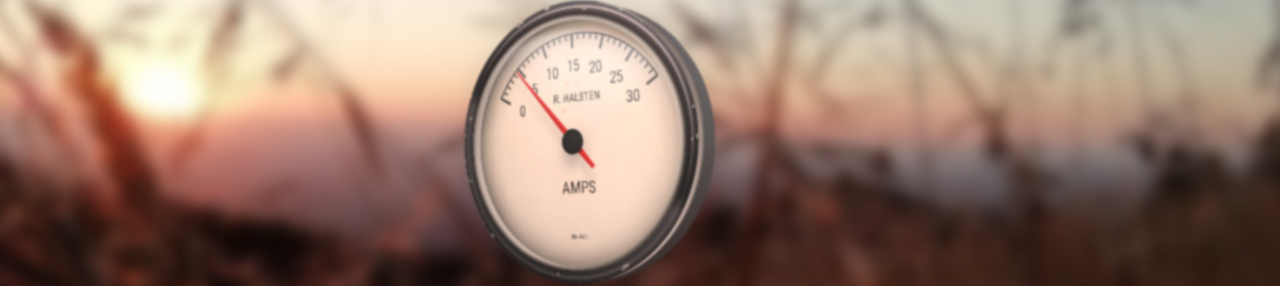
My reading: A 5
